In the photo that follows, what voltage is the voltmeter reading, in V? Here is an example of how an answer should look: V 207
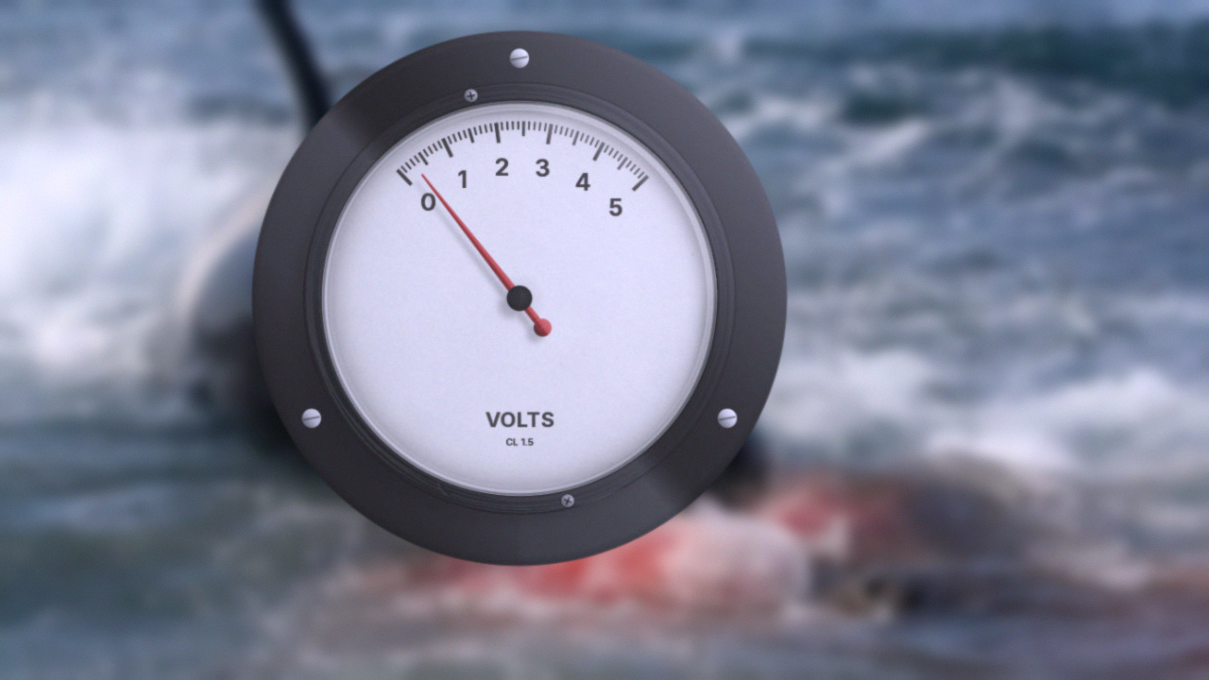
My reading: V 0.3
